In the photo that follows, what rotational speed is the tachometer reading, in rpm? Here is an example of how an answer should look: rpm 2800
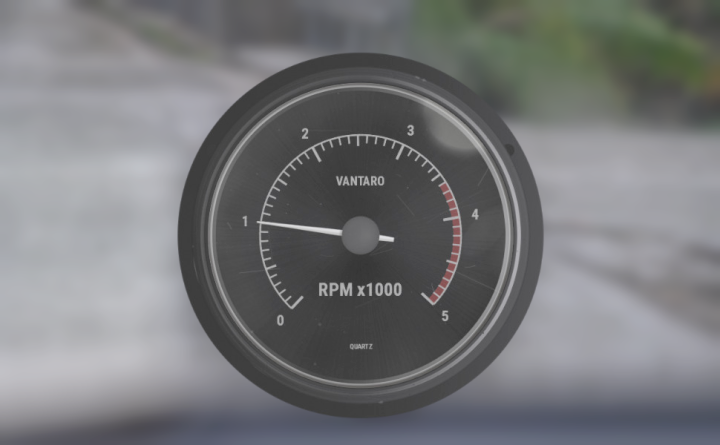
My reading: rpm 1000
